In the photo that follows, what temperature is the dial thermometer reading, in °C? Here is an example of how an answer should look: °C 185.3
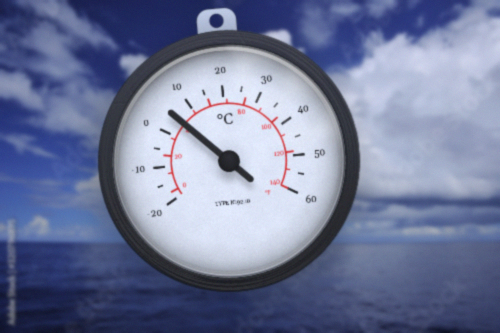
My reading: °C 5
